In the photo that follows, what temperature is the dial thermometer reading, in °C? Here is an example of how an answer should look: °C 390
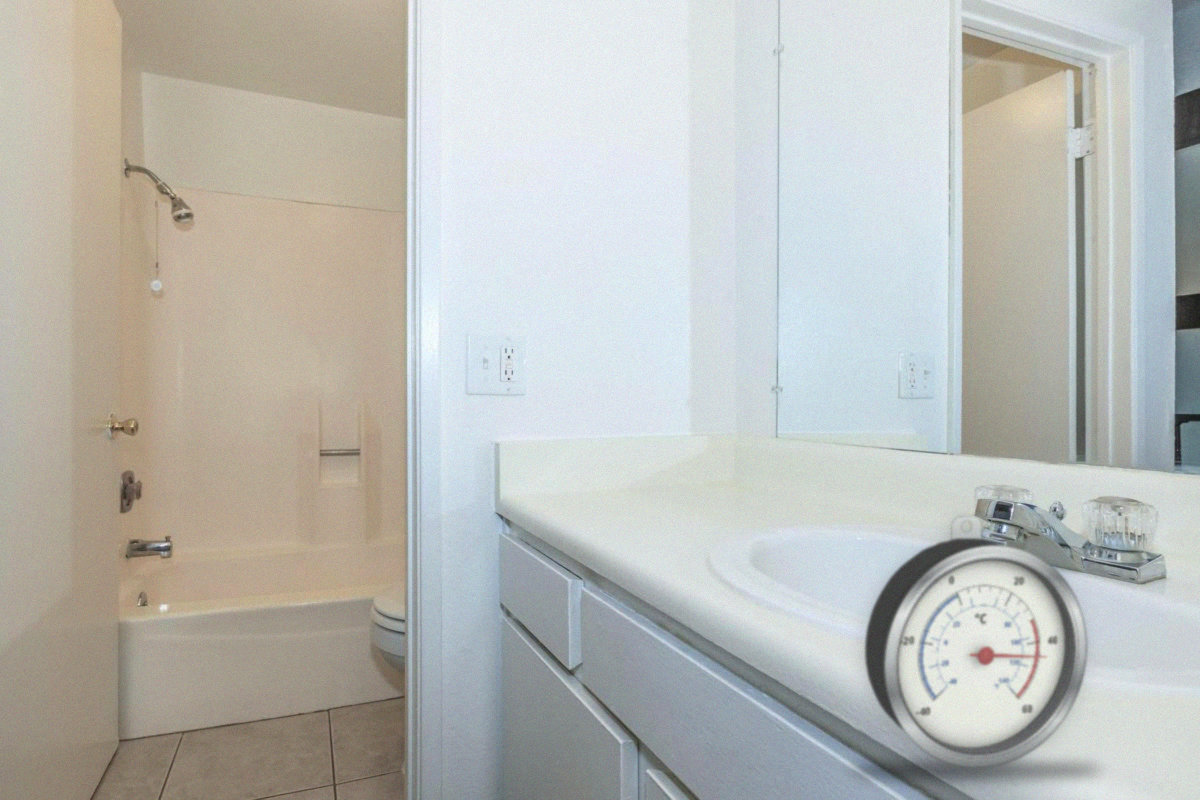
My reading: °C 44
